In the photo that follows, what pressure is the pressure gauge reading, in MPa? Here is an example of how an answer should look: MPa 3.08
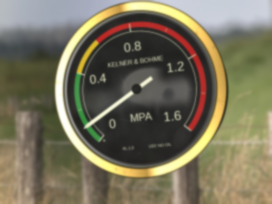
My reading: MPa 0.1
